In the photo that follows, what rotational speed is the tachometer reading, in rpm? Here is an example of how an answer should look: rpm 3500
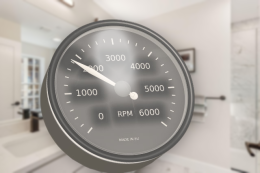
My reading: rpm 1800
